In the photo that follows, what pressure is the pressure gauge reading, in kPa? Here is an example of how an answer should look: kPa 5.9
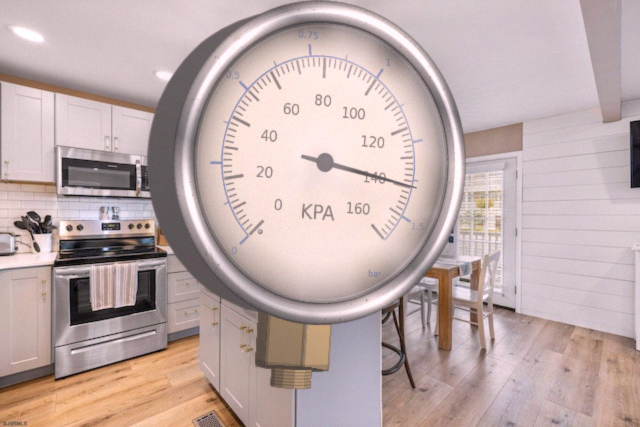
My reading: kPa 140
